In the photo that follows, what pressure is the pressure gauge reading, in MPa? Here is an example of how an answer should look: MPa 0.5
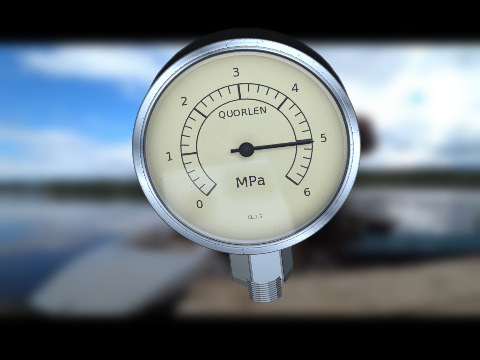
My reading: MPa 5
